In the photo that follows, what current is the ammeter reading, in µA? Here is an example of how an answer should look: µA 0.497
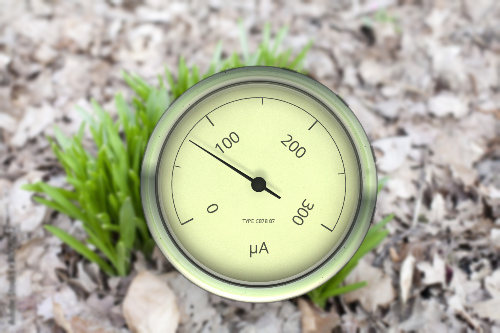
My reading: µA 75
